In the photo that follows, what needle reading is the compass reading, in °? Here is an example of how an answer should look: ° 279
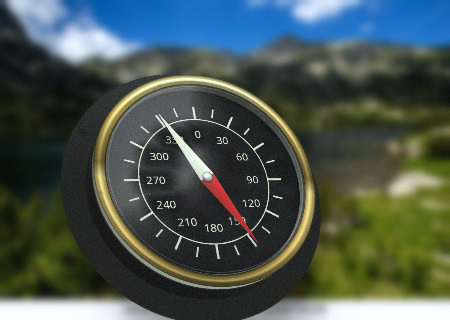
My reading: ° 150
